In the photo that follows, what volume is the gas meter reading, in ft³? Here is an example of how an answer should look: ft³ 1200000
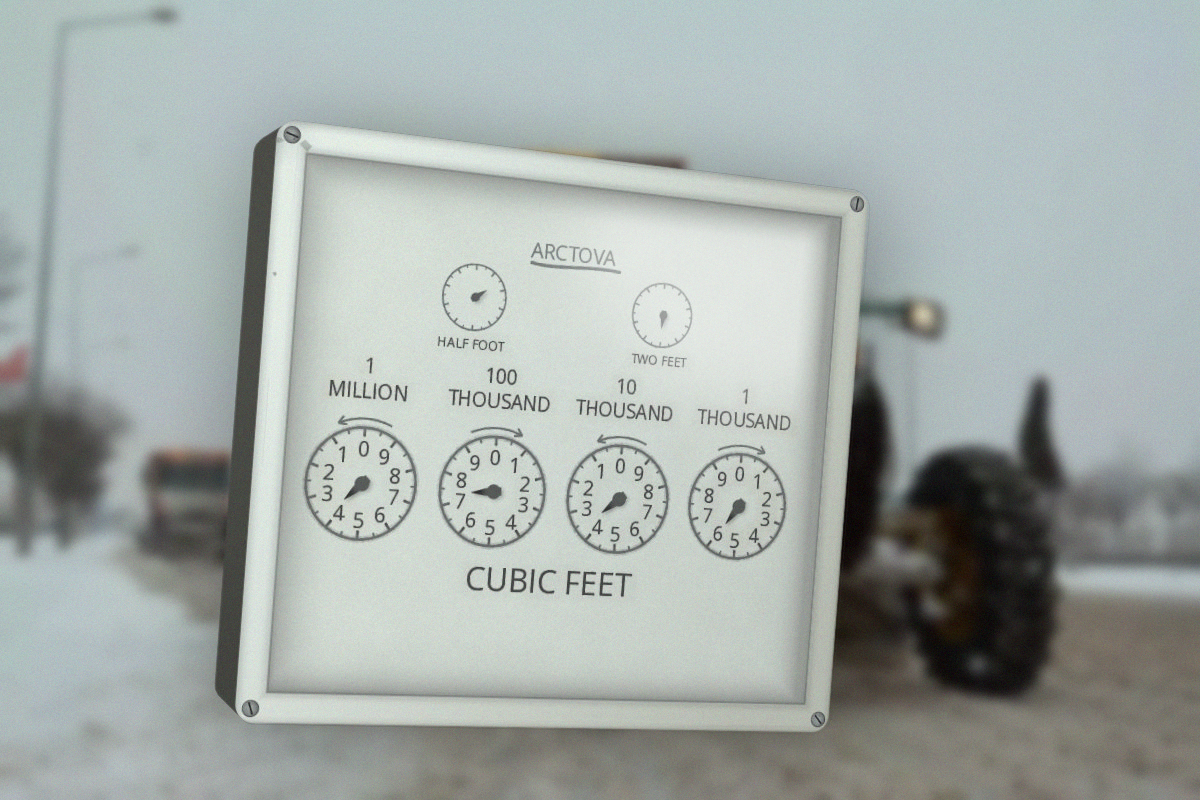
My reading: ft³ 373600
